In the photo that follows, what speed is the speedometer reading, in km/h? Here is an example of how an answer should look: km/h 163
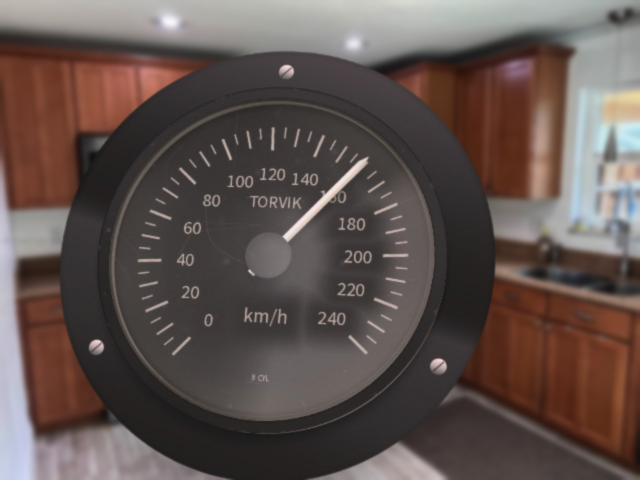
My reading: km/h 160
